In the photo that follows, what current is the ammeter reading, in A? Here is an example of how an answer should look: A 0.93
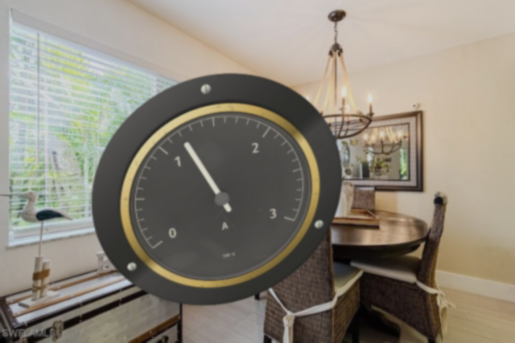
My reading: A 1.2
